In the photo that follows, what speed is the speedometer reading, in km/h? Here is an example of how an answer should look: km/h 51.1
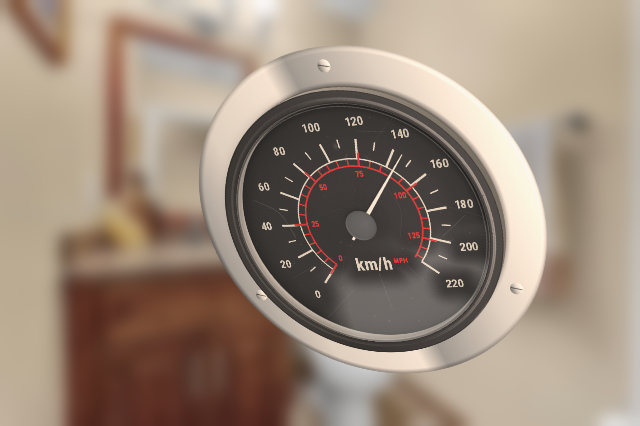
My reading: km/h 145
